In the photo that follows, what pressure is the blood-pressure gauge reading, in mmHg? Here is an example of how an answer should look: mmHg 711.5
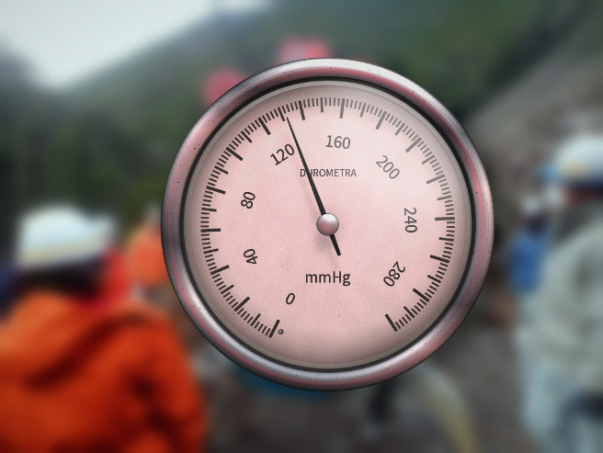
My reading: mmHg 132
